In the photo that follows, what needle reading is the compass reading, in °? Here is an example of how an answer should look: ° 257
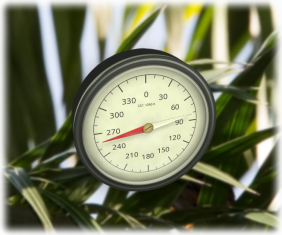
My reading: ° 260
